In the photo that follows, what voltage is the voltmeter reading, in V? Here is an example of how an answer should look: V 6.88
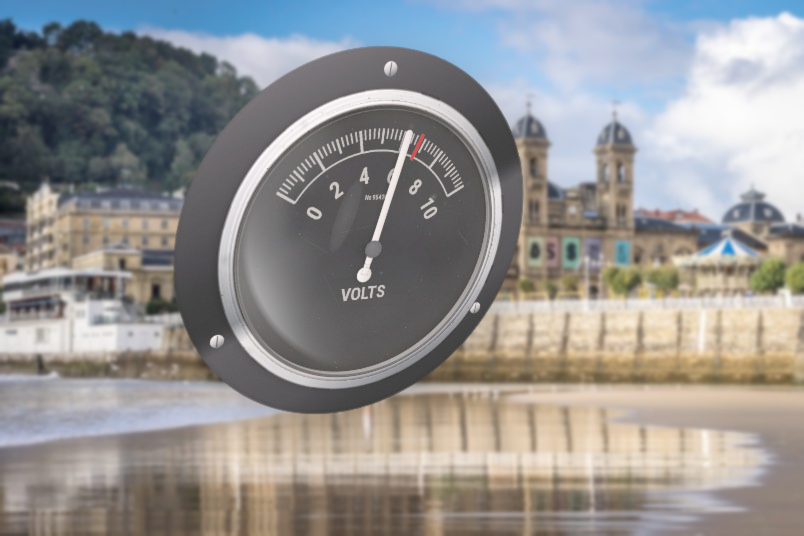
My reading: V 6
